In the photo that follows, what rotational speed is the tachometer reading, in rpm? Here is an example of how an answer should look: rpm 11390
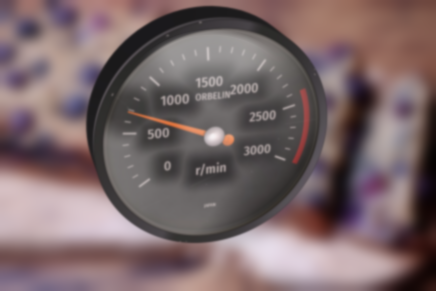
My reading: rpm 700
